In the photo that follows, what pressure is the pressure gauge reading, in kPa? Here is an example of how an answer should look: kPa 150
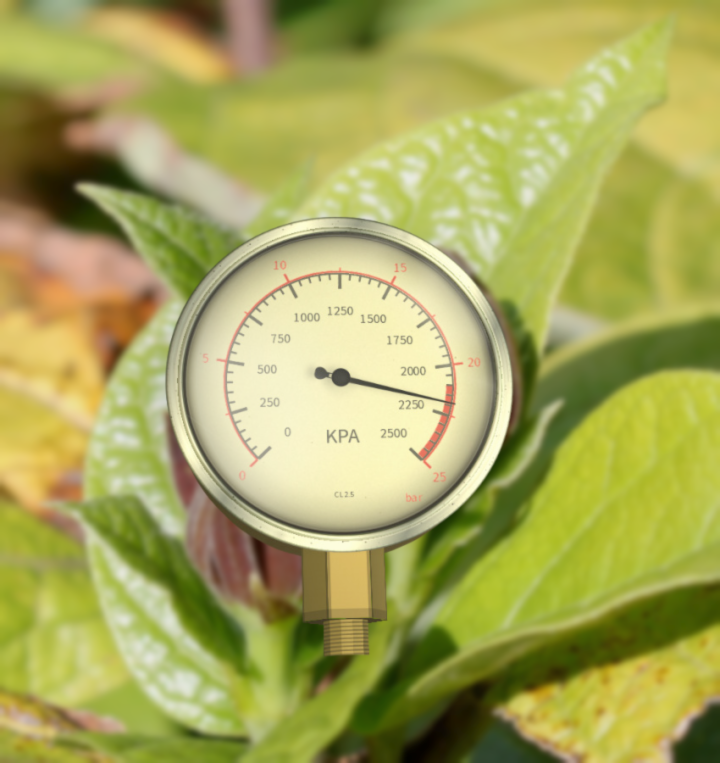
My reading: kPa 2200
